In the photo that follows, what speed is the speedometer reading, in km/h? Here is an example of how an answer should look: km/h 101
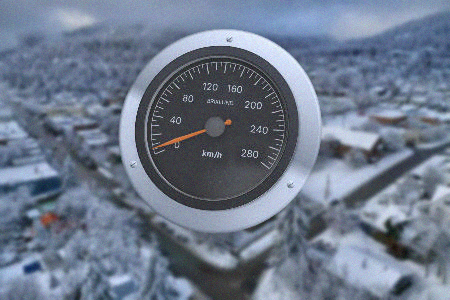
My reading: km/h 5
